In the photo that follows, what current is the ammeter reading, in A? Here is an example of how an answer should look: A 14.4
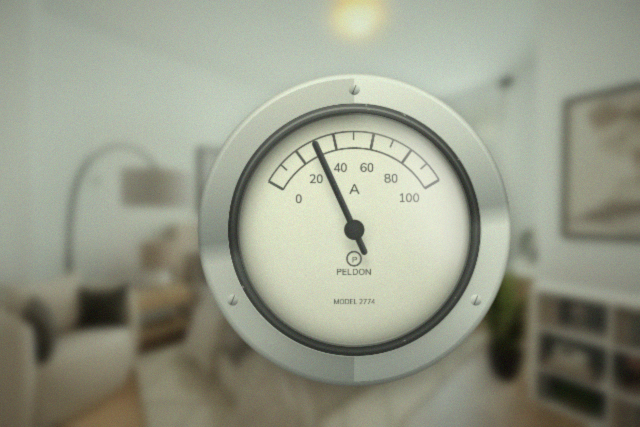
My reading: A 30
